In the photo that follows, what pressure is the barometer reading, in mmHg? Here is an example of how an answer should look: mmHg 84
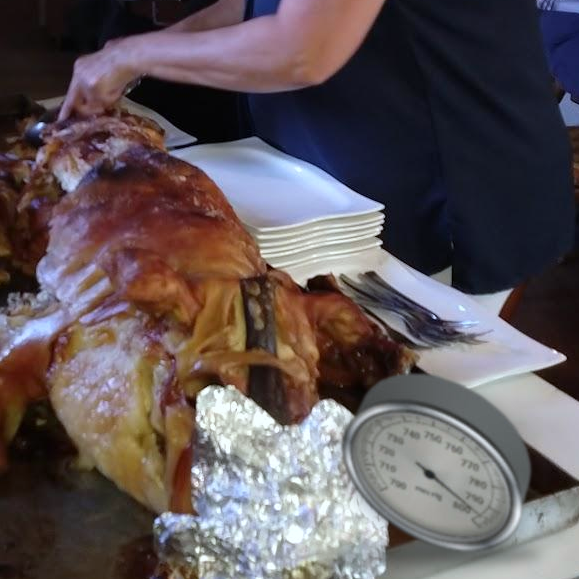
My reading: mmHg 795
